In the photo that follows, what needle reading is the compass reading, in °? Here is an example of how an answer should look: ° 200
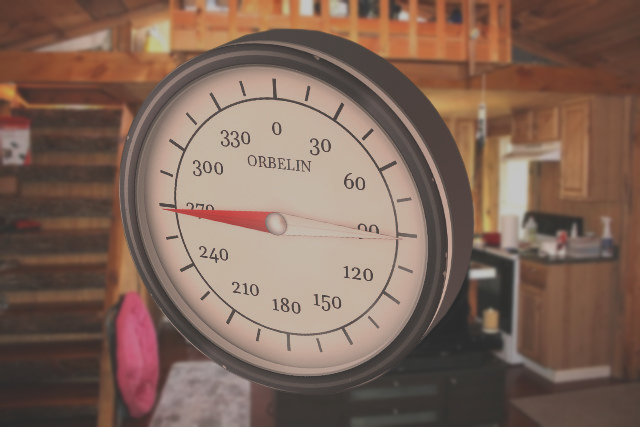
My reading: ° 270
